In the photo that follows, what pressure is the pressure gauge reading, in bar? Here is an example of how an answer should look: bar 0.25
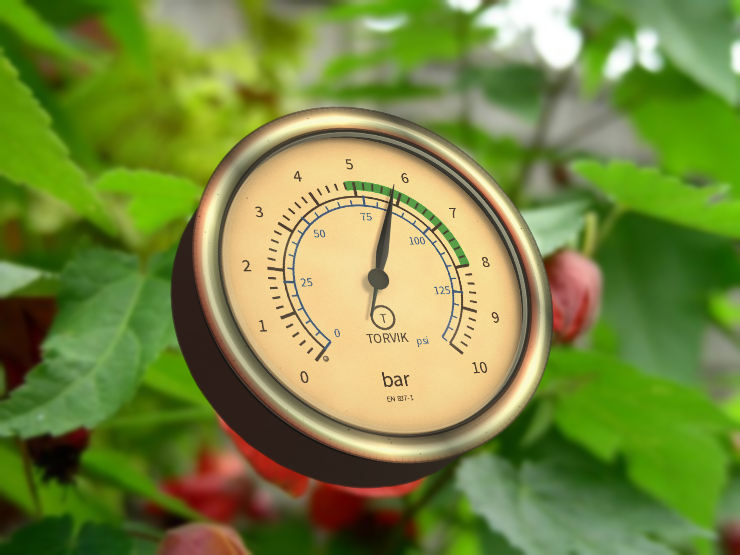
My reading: bar 5.8
